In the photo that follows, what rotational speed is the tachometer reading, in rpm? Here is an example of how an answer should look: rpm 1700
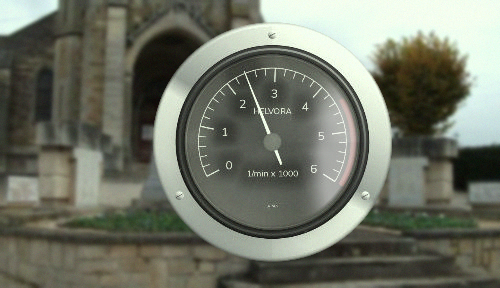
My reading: rpm 2400
